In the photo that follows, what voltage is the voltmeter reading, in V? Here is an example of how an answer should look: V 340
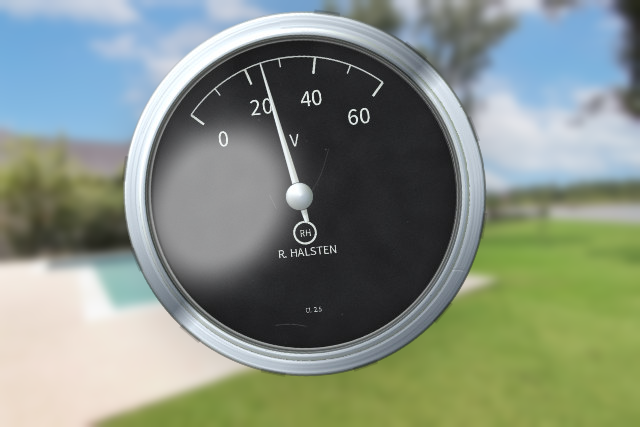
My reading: V 25
